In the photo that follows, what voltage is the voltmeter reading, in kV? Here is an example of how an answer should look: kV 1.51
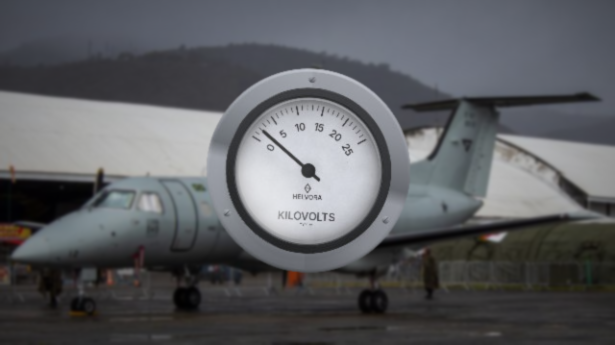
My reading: kV 2
